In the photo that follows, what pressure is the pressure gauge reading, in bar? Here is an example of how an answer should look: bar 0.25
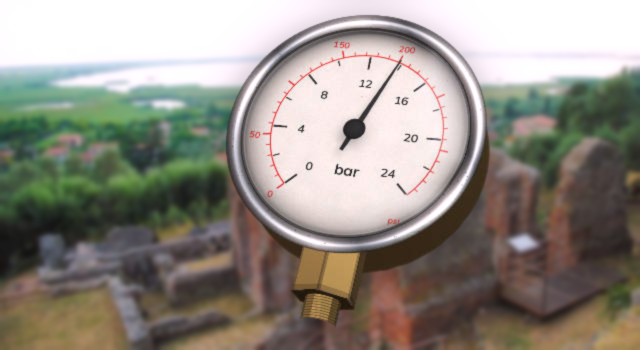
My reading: bar 14
